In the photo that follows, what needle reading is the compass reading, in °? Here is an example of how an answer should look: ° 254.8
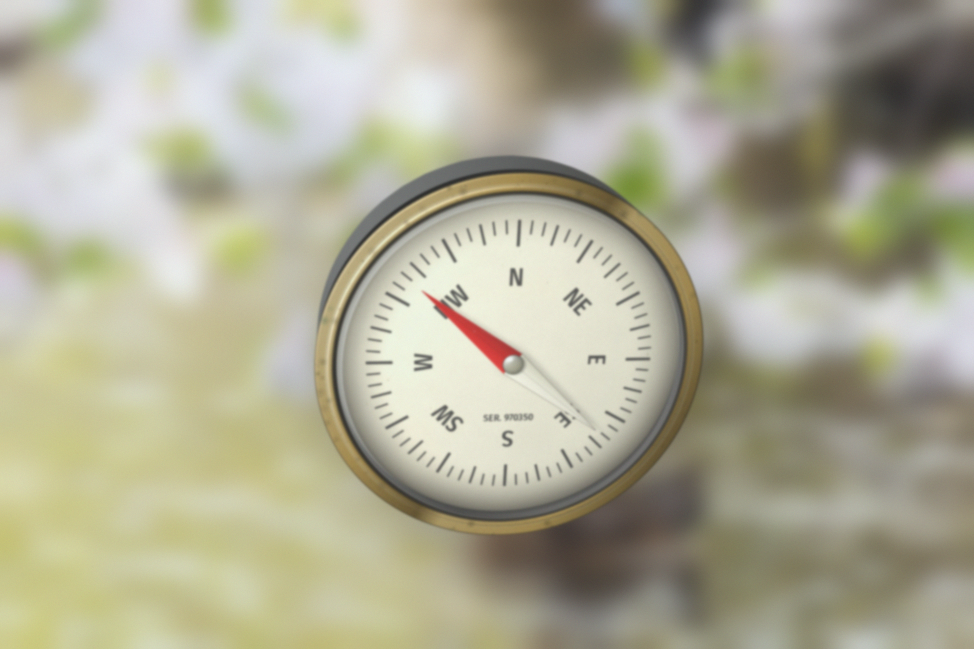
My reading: ° 310
